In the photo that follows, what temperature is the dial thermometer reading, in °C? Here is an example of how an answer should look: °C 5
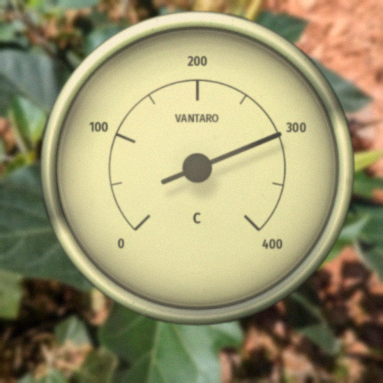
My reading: °C 300
